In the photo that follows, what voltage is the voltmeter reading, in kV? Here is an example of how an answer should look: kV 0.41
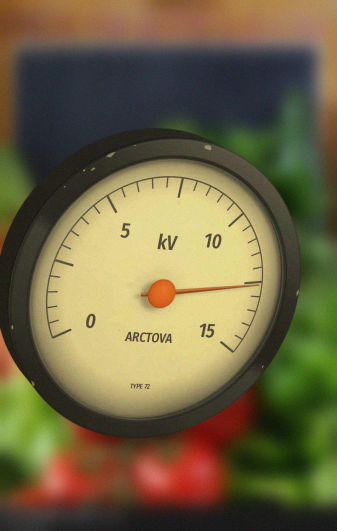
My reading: kV 12.5
